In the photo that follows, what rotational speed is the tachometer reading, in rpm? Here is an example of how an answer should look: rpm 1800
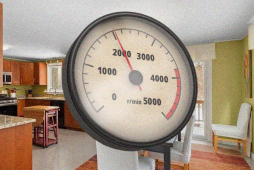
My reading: rpm 2000
